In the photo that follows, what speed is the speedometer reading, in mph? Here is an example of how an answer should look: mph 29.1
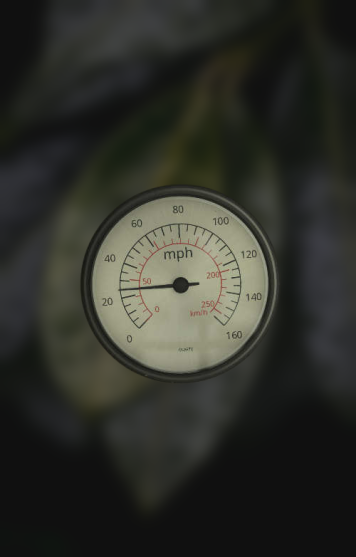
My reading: mph 25
